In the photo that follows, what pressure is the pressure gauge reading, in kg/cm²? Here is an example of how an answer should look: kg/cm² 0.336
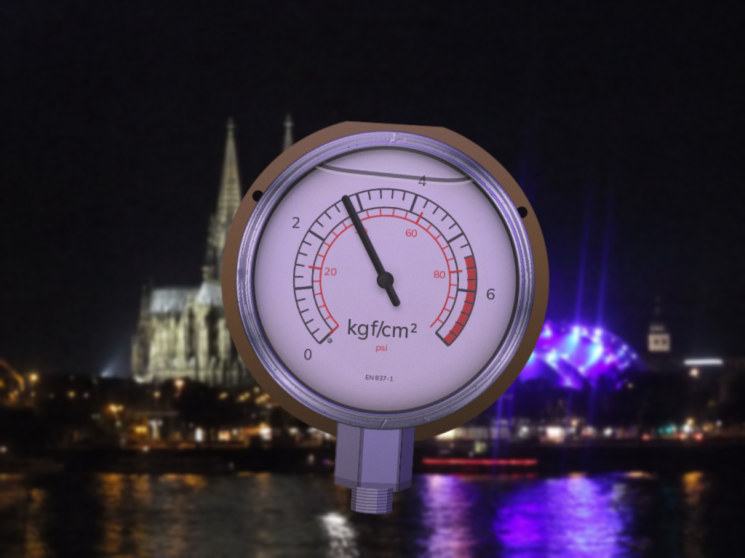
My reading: kg/cm² 2.8
